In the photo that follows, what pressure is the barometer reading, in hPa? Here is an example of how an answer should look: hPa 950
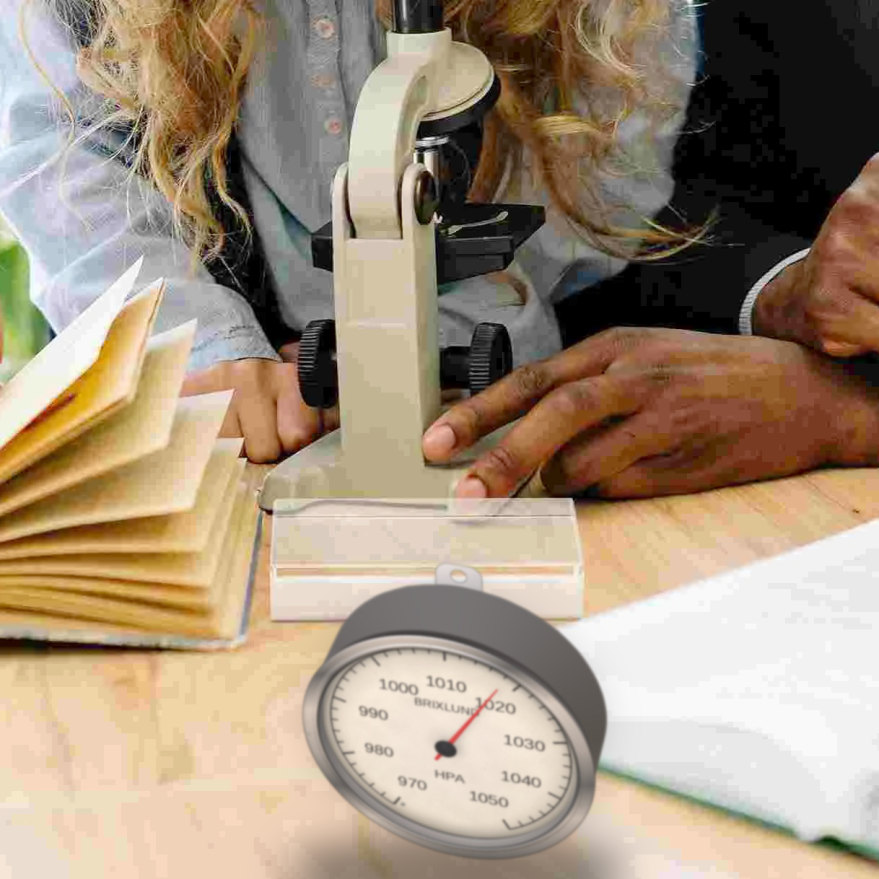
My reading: hPa 1018
